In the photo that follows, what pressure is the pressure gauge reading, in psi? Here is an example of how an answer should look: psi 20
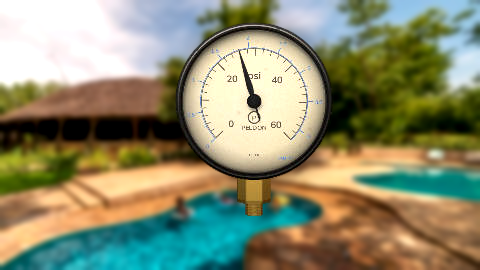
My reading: psi 26
